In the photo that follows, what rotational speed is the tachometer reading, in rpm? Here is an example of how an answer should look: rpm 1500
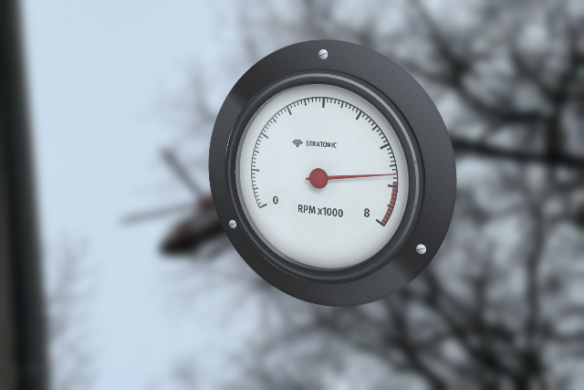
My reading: rpm 6700
